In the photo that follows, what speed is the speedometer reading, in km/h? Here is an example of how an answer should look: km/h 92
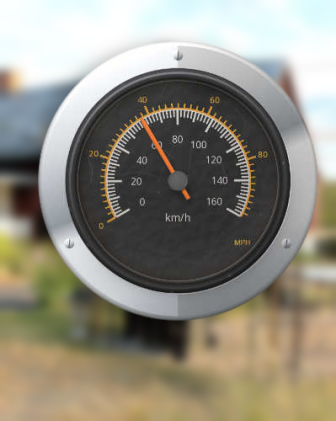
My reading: km/h 60
